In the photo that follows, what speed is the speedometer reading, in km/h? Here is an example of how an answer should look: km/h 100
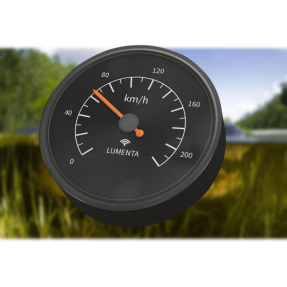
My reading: km/h 65
